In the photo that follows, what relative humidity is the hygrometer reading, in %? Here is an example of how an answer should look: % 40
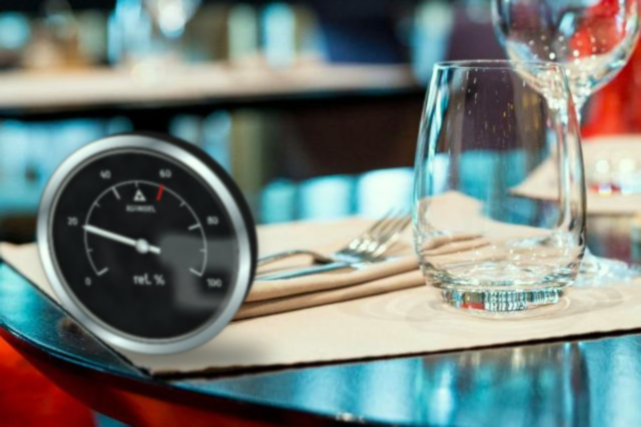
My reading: % 20
